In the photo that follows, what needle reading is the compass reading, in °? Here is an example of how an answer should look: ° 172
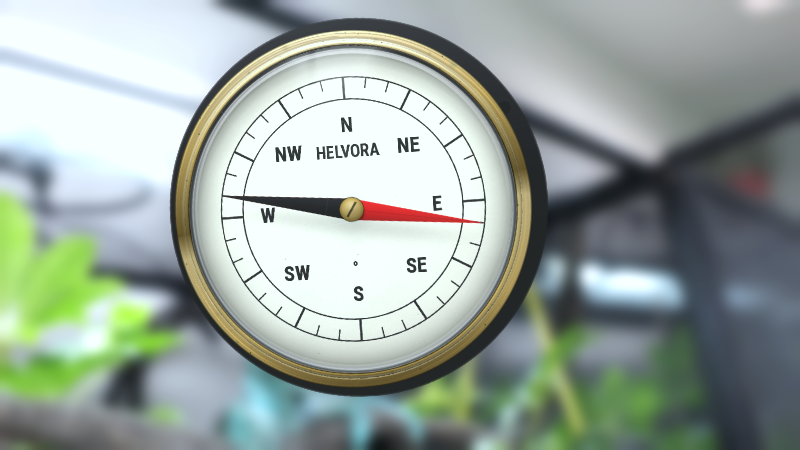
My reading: ° 100
